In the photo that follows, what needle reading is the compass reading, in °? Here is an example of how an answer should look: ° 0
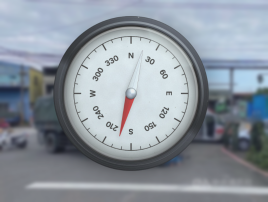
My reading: ° 195
